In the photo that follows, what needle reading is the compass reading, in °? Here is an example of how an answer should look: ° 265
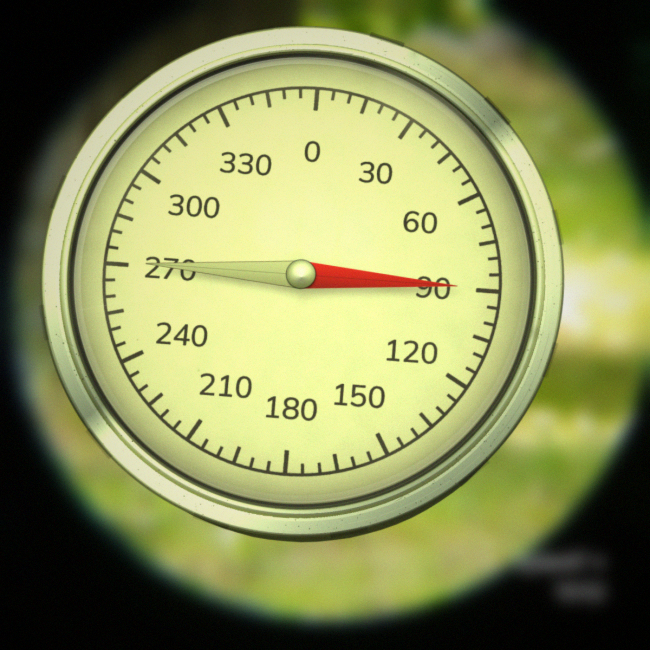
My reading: ° 90
